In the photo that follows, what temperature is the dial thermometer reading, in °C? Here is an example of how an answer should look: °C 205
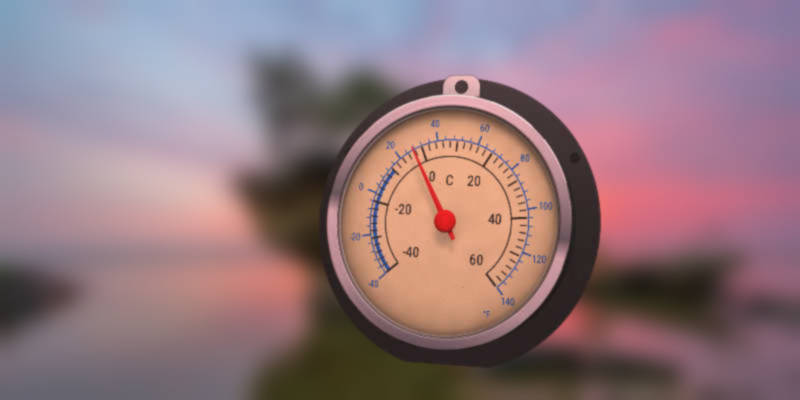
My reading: °C -2
